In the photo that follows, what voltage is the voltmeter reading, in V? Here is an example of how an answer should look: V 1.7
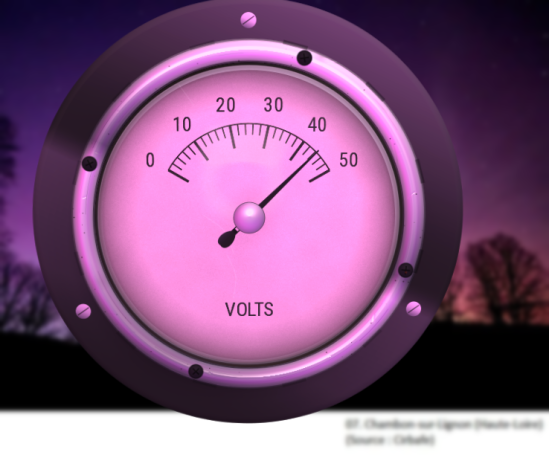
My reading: V 44
